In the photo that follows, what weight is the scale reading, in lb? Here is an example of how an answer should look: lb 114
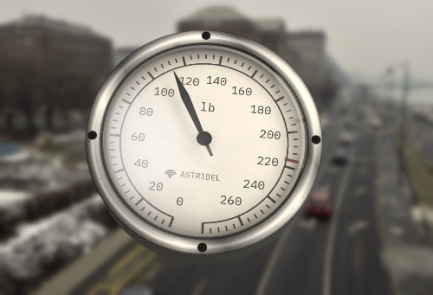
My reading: lb 112
